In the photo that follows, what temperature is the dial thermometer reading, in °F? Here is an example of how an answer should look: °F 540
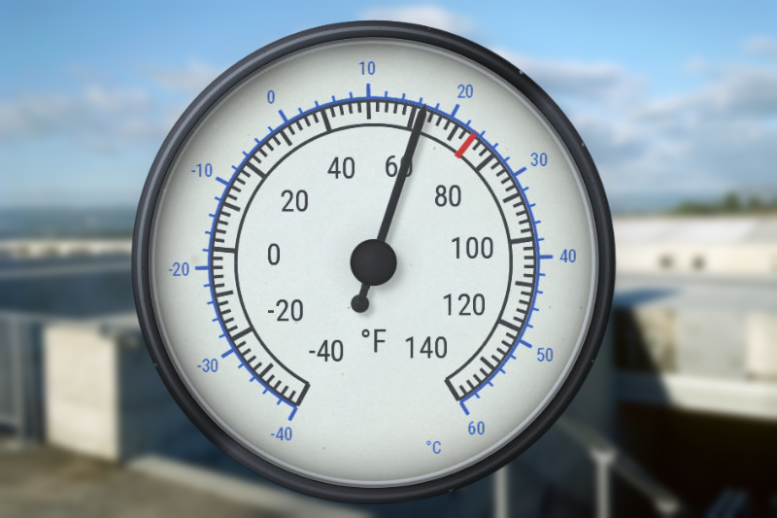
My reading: °F 62
